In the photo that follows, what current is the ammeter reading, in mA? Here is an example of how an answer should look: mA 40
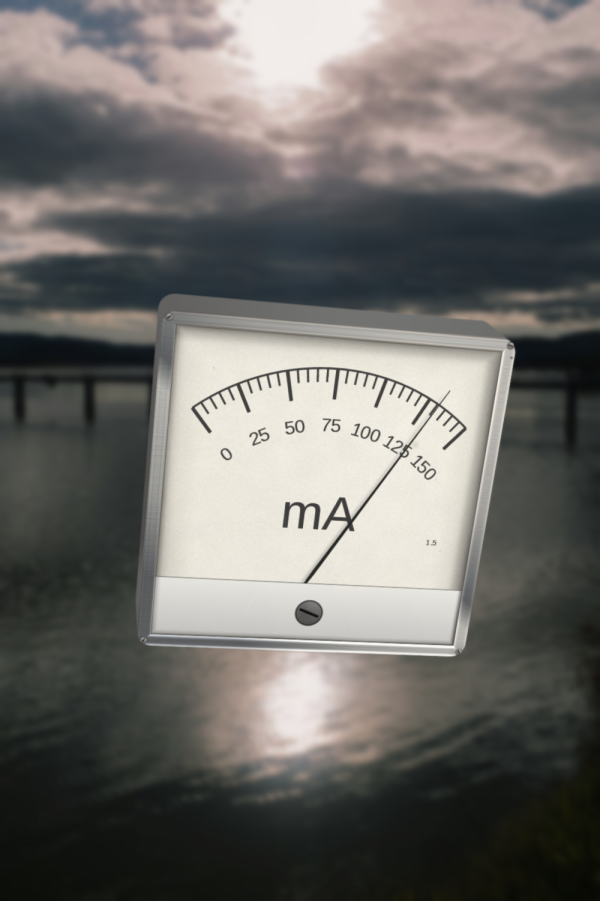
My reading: mA 130
